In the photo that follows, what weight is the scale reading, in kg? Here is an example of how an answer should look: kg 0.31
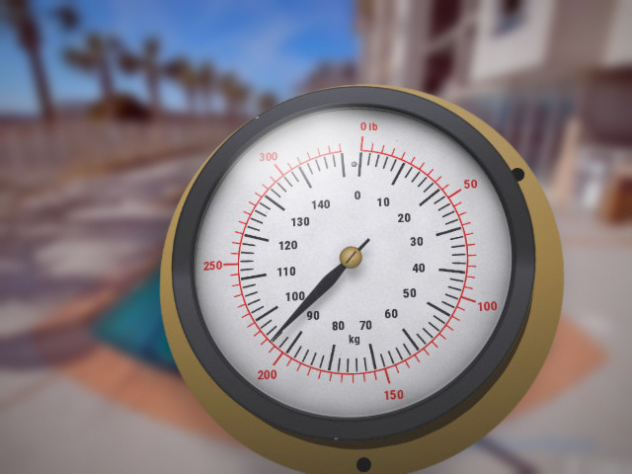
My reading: kg 94
